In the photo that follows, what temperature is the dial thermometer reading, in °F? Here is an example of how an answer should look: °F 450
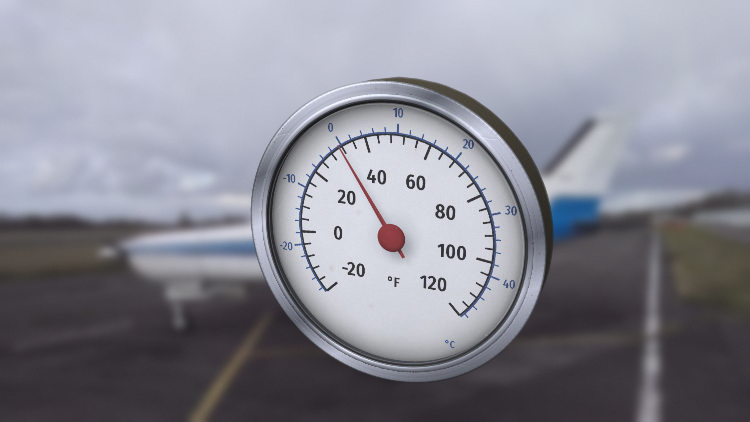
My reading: °F 32
